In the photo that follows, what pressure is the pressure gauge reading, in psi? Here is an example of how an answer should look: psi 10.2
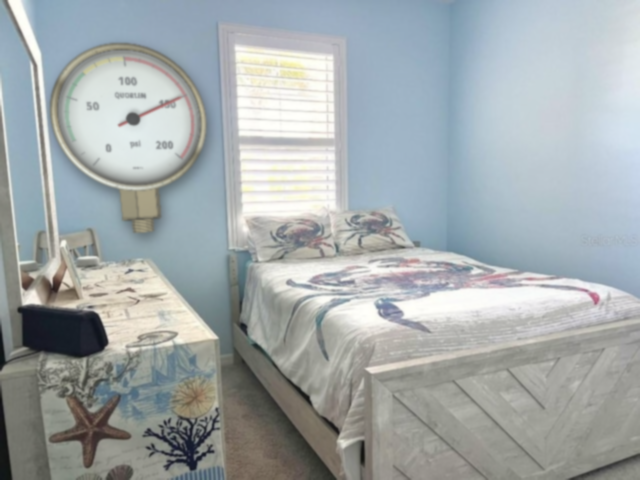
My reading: psi 150
